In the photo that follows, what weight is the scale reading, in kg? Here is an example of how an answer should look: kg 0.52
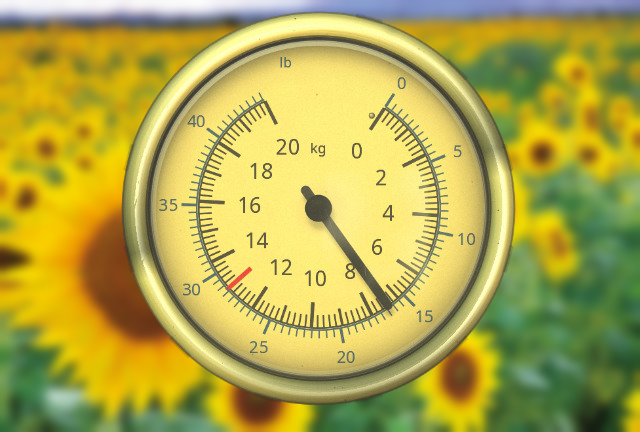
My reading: kg 7.4
